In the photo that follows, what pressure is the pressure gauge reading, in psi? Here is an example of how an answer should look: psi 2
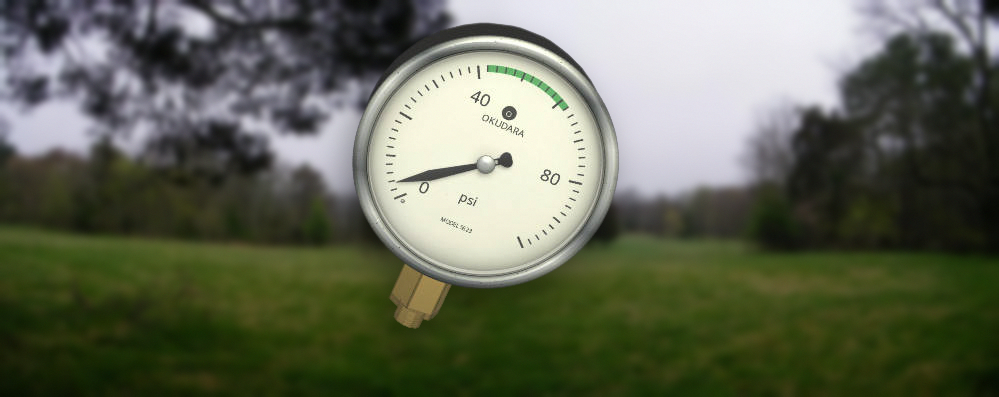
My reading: psi 4
